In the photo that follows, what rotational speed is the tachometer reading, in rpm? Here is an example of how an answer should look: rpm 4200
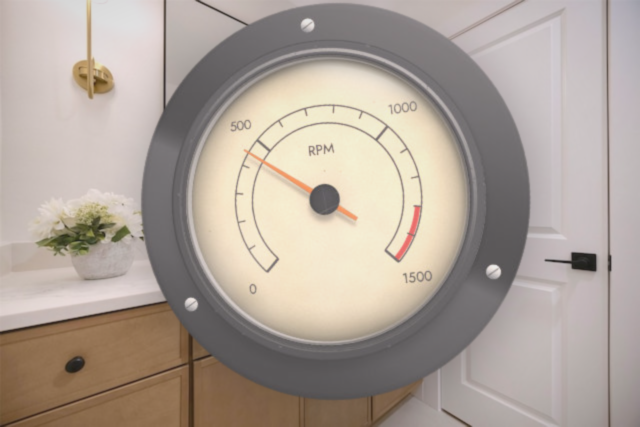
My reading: rpm 450
